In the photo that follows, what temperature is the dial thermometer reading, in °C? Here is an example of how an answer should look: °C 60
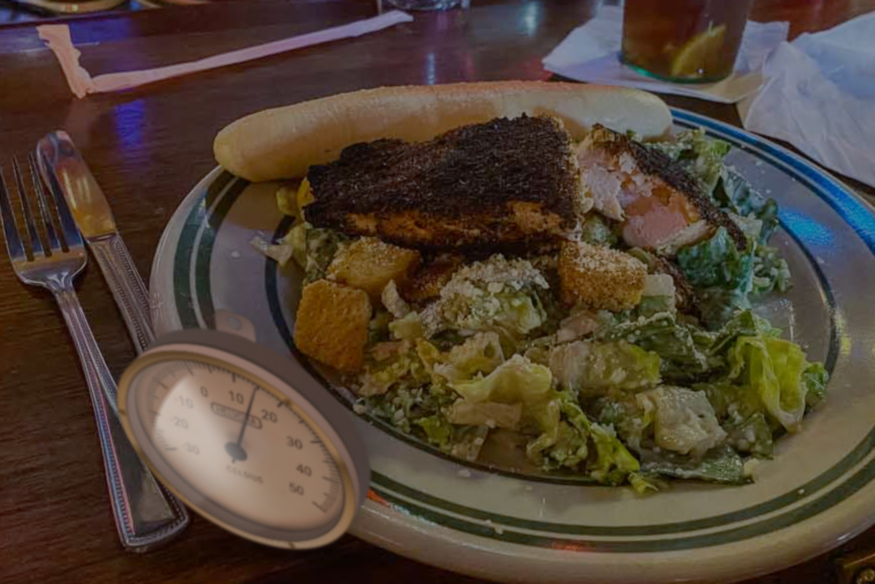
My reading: °C 15
